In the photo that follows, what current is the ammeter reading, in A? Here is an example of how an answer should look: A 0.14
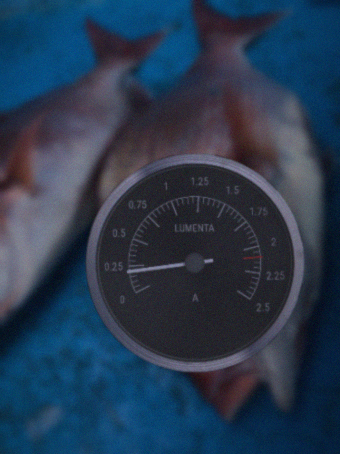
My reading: A 0.2
